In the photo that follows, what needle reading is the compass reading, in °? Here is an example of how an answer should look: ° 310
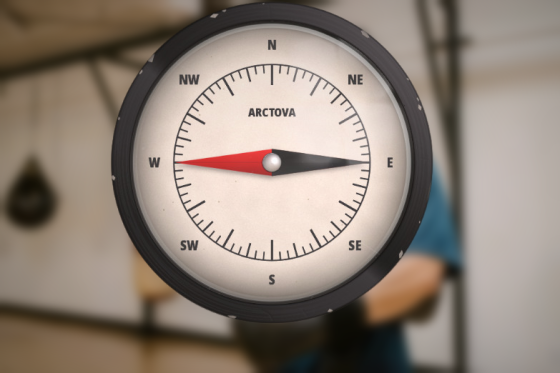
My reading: ° 270
